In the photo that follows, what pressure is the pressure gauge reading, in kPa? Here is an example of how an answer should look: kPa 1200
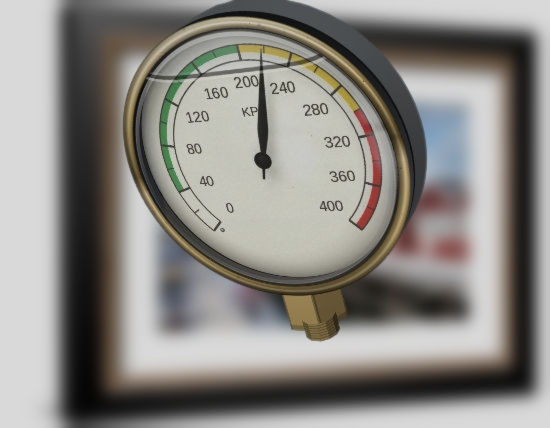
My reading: kPa 220
